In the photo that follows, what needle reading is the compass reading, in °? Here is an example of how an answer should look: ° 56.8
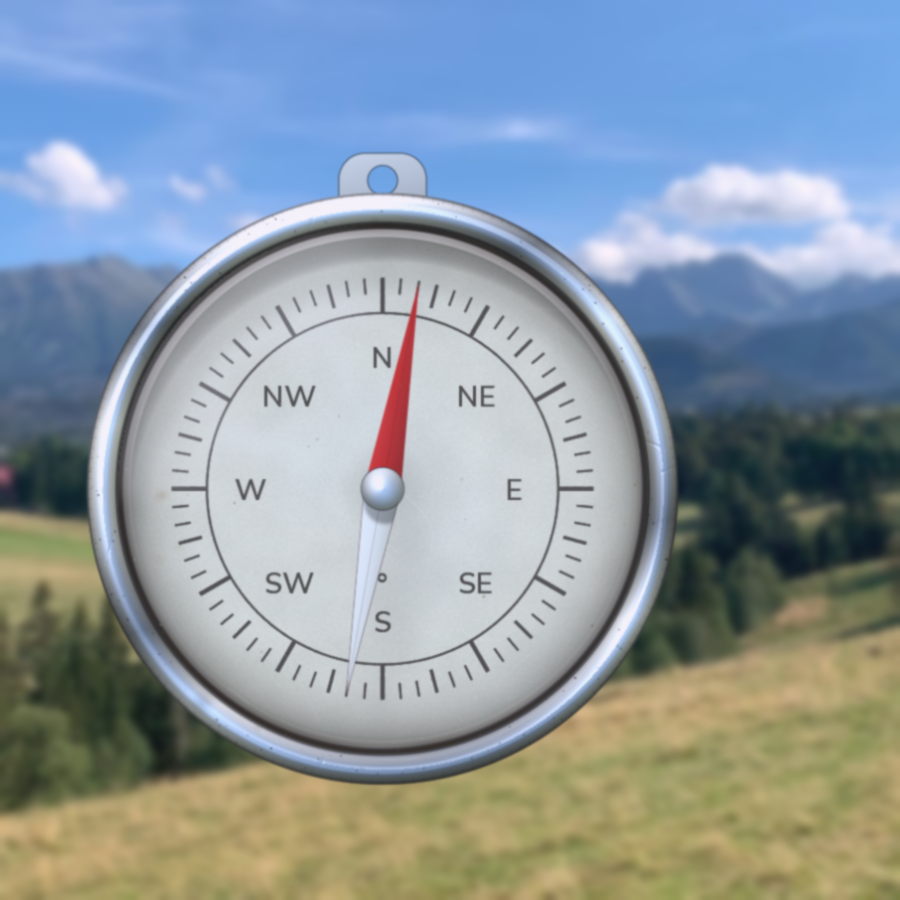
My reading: ° 10
